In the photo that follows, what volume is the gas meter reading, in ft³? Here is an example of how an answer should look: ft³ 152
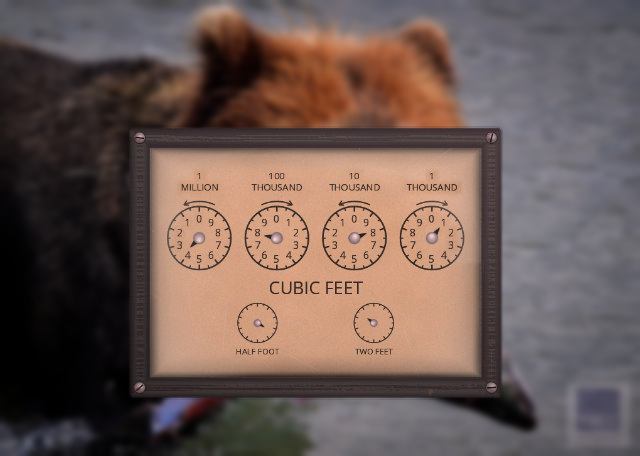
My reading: ft³ 378100
